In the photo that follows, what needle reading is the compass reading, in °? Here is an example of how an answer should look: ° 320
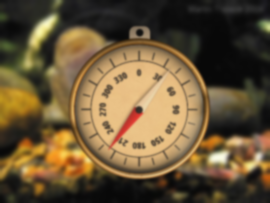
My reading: ° 217.5
